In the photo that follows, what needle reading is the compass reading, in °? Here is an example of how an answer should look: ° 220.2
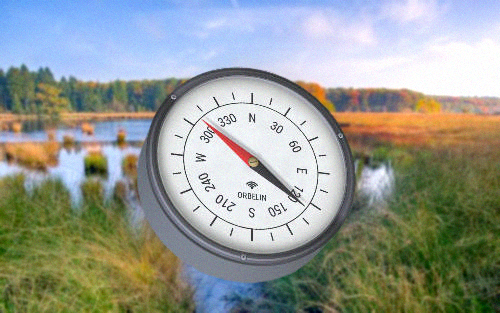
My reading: ° 307.5
